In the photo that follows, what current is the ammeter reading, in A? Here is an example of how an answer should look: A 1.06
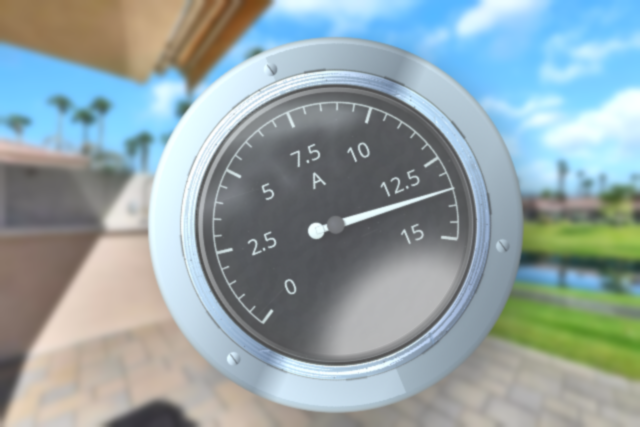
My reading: A 13.5
